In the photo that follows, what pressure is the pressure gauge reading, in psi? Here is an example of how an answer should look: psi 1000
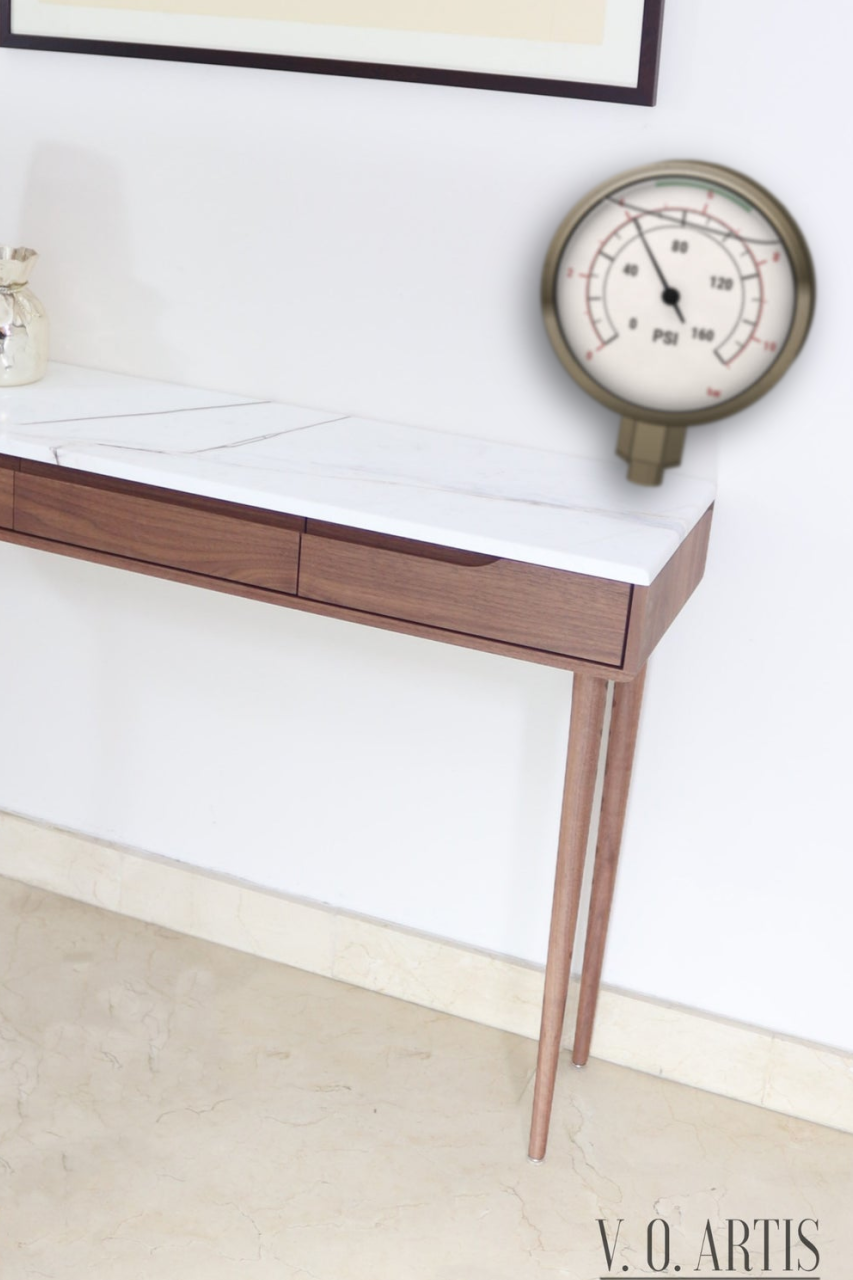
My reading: psi 60
